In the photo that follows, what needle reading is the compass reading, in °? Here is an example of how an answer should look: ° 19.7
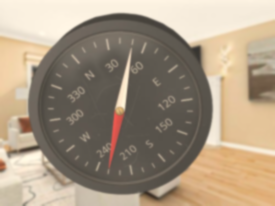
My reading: ° 230
